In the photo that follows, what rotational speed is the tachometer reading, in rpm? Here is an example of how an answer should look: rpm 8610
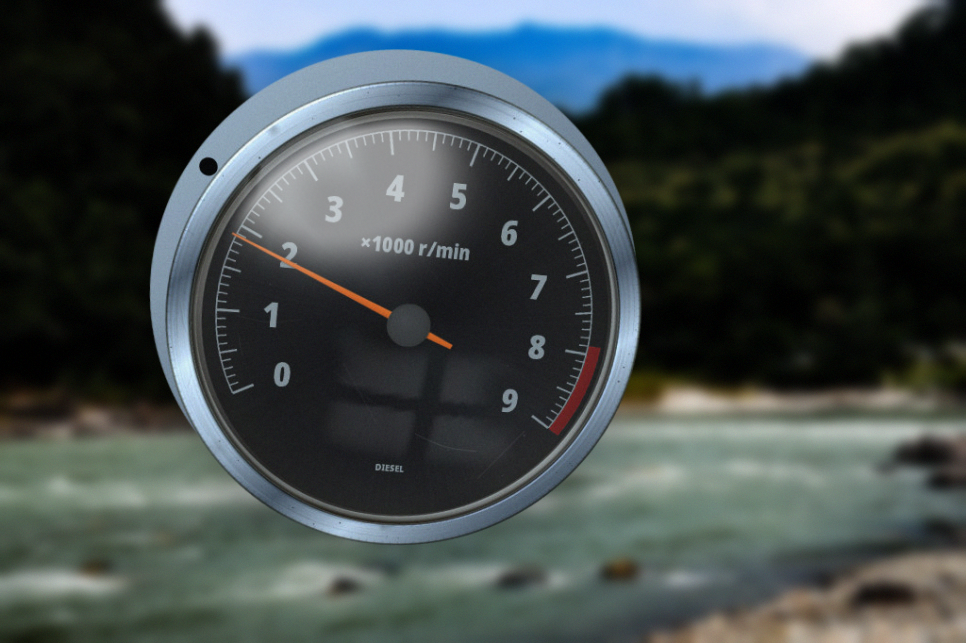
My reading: rpm 1900
